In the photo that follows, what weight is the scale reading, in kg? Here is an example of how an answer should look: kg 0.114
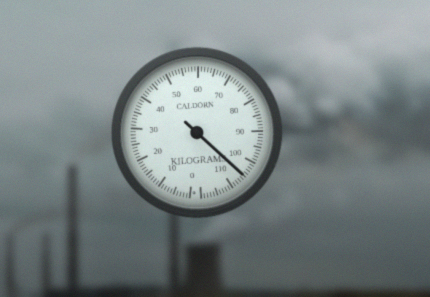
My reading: kg 105
